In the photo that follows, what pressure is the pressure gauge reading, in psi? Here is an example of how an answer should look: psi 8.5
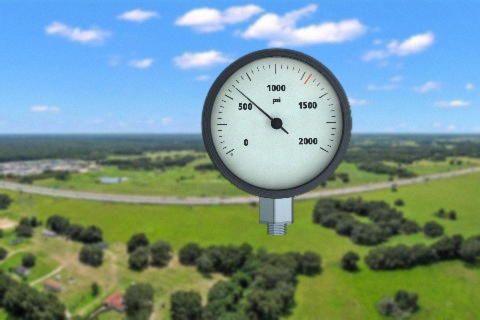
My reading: psi 600
